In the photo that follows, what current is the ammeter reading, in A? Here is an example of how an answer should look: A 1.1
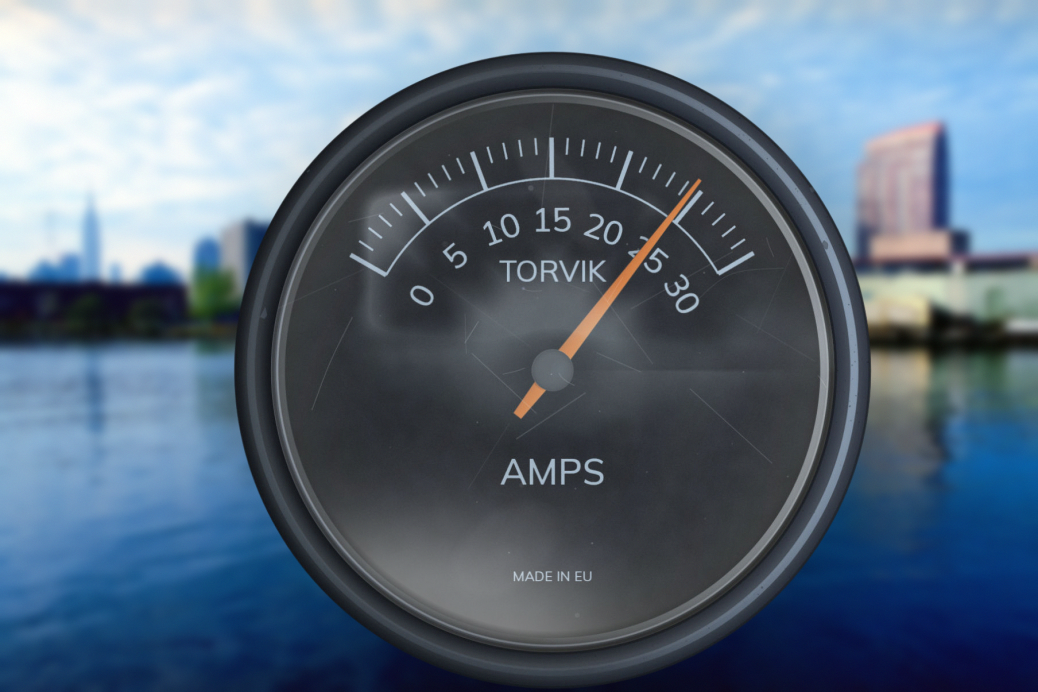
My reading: A 24.5
